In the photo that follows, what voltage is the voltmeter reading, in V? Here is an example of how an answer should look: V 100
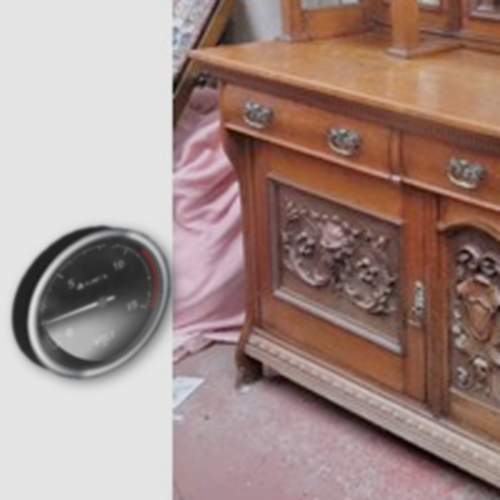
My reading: V 2
